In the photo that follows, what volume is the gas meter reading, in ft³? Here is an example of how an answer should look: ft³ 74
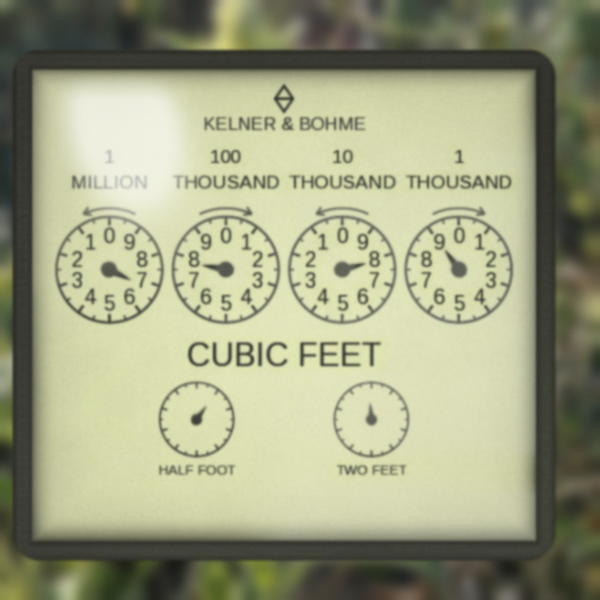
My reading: ft³ 677900
